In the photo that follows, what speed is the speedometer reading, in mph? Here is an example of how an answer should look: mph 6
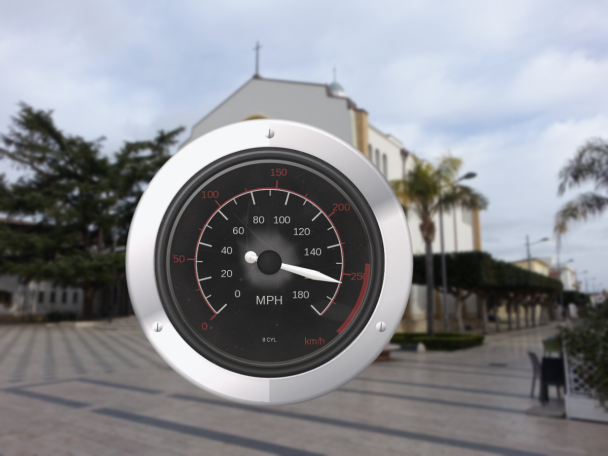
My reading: mph 160
